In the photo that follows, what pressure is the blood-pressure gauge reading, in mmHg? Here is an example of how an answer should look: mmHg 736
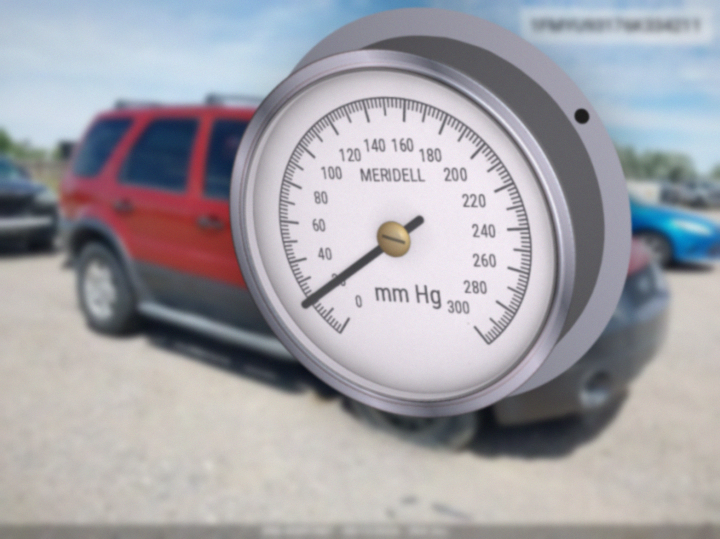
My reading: mmHg 20
